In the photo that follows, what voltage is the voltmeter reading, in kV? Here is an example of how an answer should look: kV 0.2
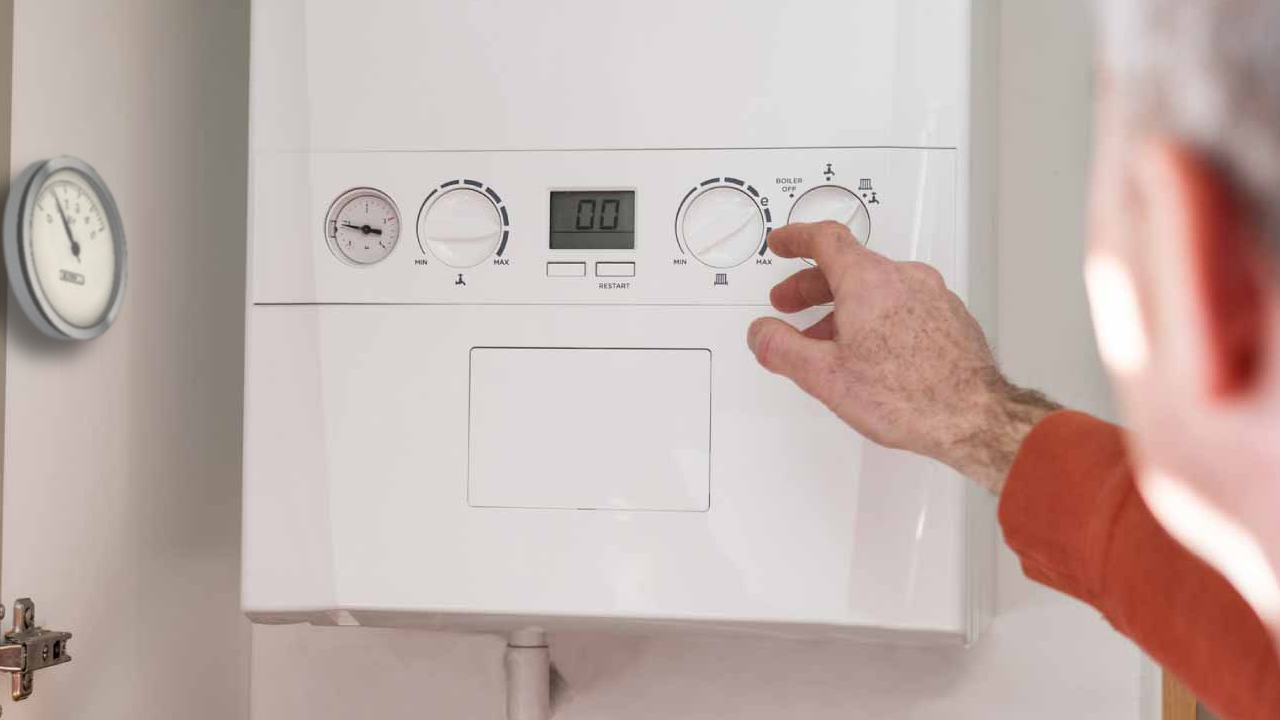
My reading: kV 1
